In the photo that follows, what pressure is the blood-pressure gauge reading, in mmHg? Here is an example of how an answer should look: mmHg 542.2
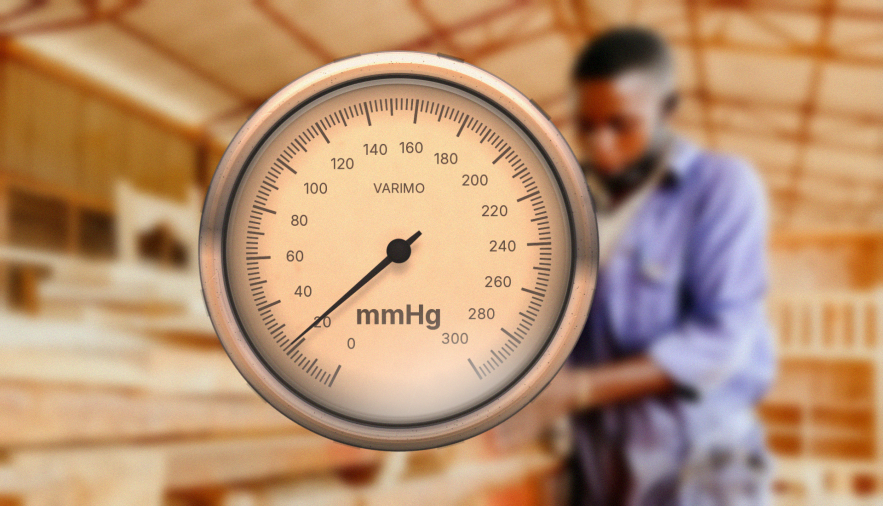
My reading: mmHg 22
